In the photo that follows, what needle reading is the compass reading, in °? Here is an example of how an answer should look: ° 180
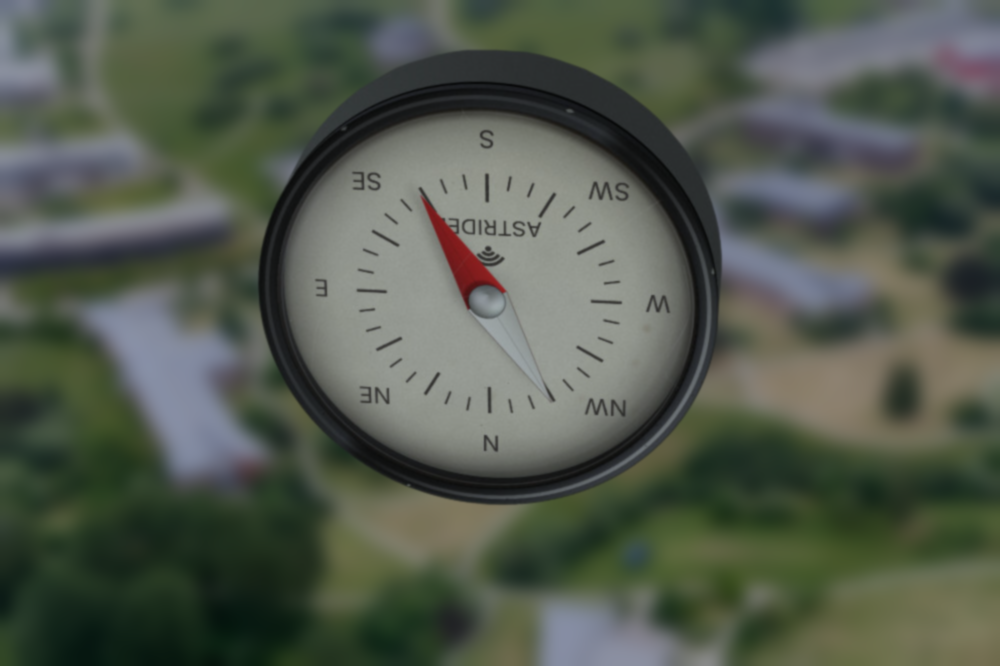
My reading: ° 150
